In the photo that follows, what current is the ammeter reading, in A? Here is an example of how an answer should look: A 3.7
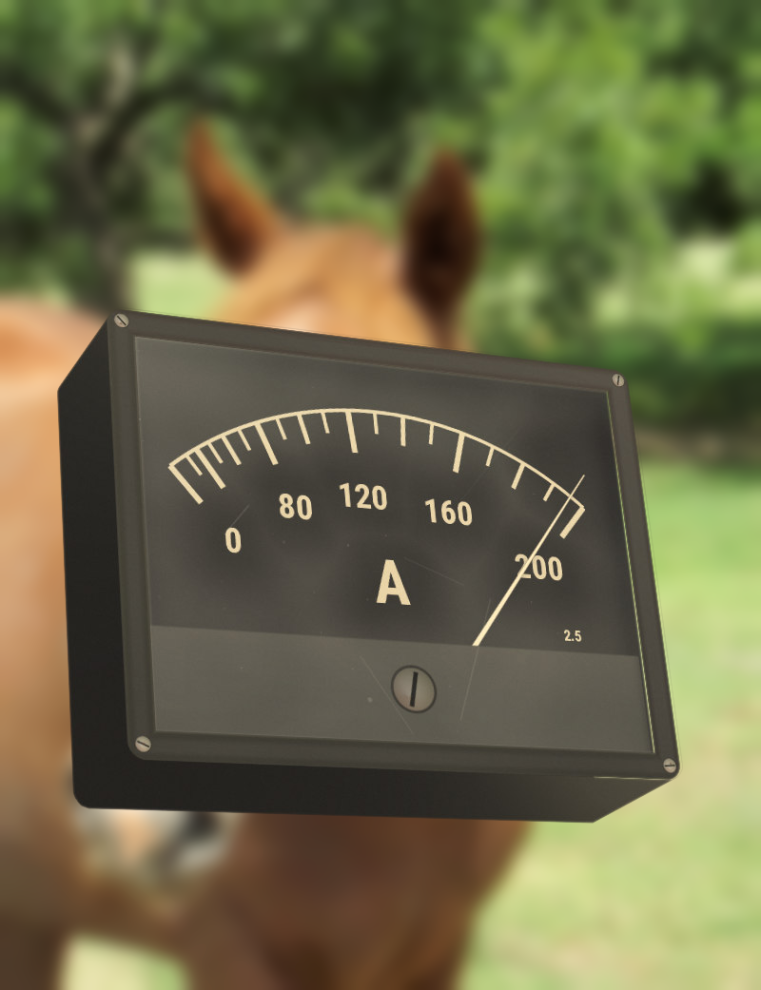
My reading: A 195
